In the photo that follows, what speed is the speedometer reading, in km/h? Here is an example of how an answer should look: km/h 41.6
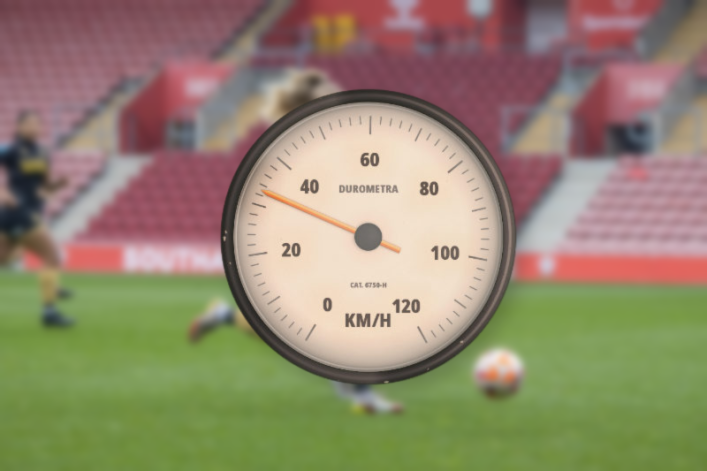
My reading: km/h 33
